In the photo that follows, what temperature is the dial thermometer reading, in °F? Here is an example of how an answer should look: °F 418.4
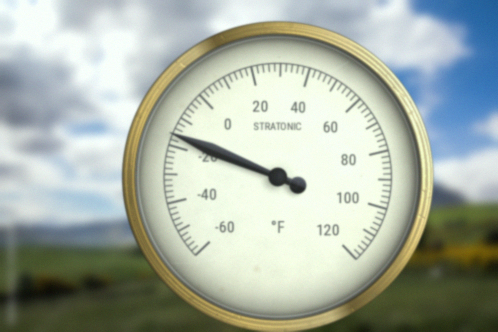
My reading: °F -16
